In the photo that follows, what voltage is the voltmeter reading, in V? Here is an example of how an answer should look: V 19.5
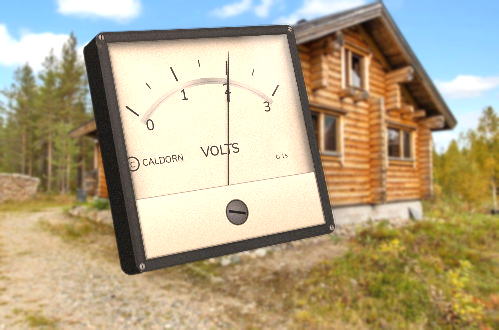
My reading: V 2
